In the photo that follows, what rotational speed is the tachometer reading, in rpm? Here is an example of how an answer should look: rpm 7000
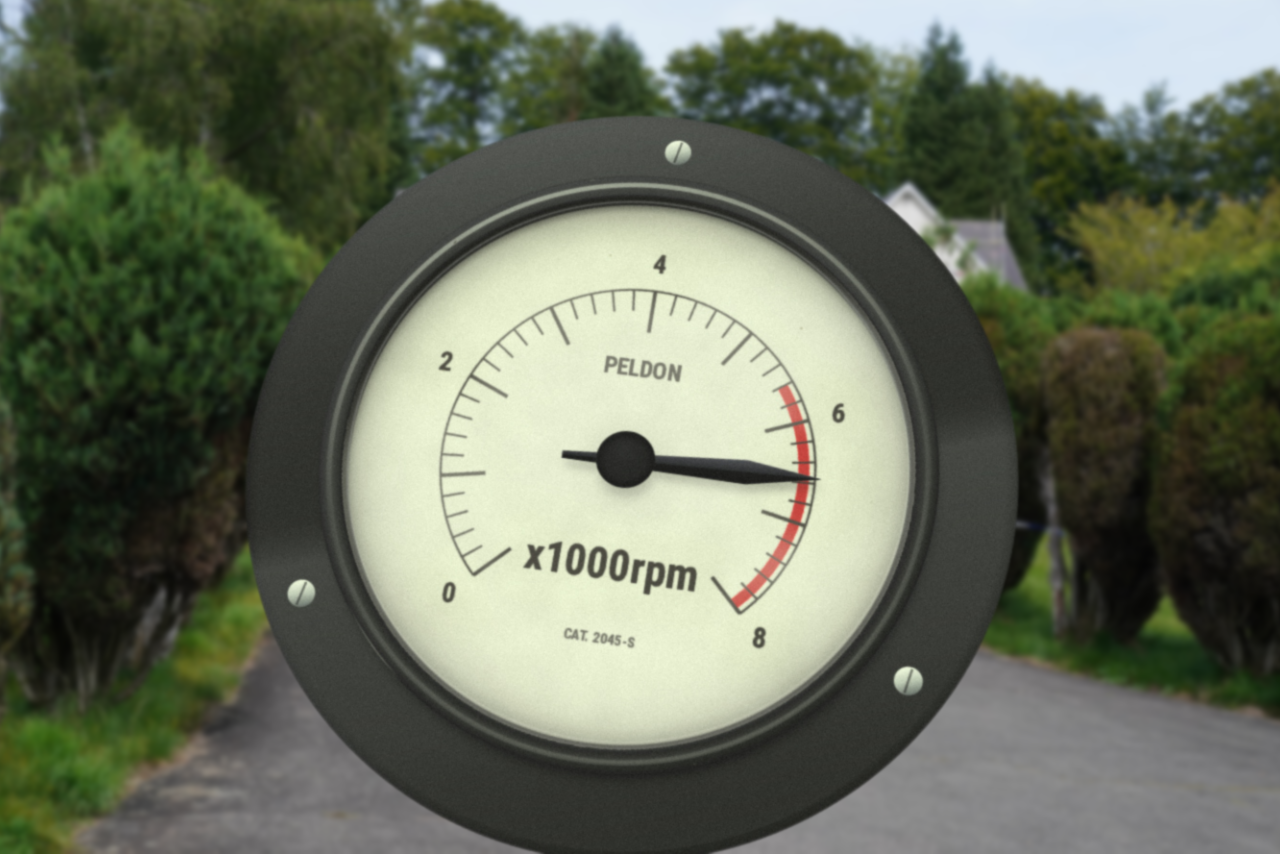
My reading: rpm 6600
